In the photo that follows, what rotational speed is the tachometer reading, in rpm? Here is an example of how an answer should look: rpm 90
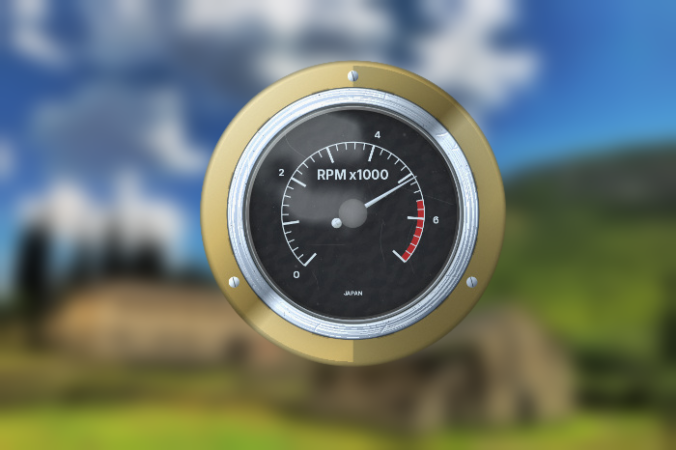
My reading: rpm 5100
